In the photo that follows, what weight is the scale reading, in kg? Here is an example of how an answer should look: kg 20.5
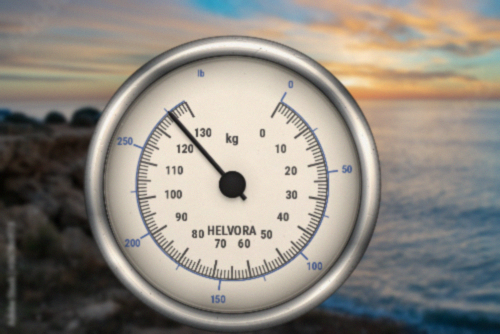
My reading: kg 125
